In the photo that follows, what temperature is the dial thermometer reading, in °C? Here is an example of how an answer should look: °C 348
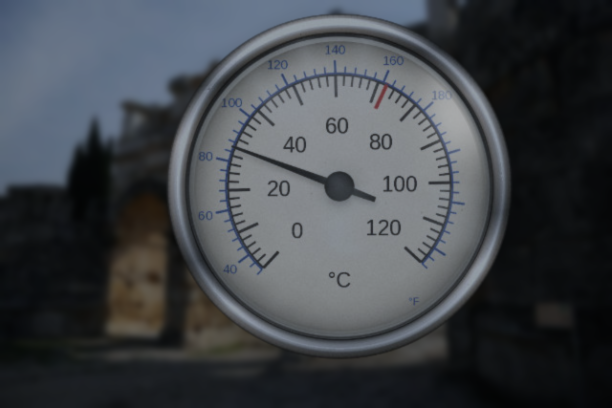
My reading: °C 30
